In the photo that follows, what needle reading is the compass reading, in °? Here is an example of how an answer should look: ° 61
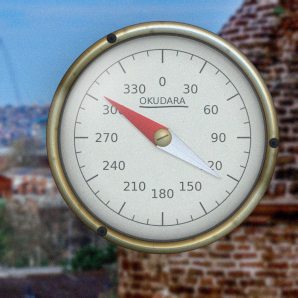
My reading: ° 305
